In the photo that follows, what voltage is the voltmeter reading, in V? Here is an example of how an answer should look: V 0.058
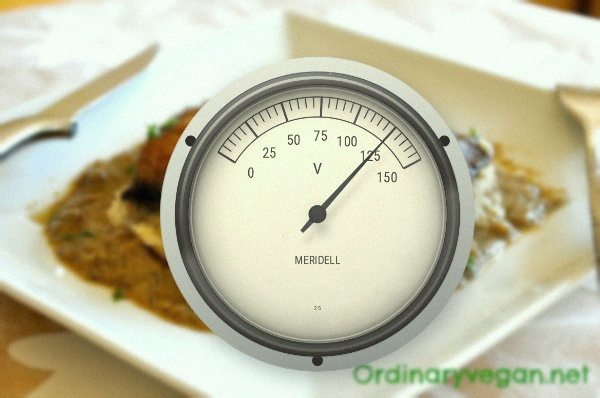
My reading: V 125
